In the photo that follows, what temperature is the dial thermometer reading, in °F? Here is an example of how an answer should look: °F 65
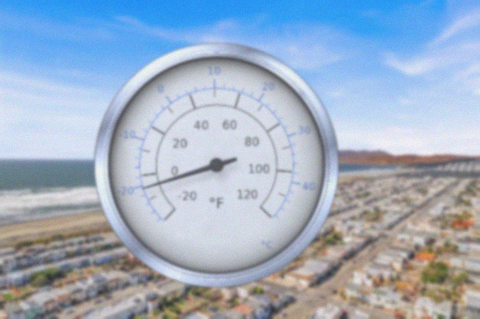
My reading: °F -5
